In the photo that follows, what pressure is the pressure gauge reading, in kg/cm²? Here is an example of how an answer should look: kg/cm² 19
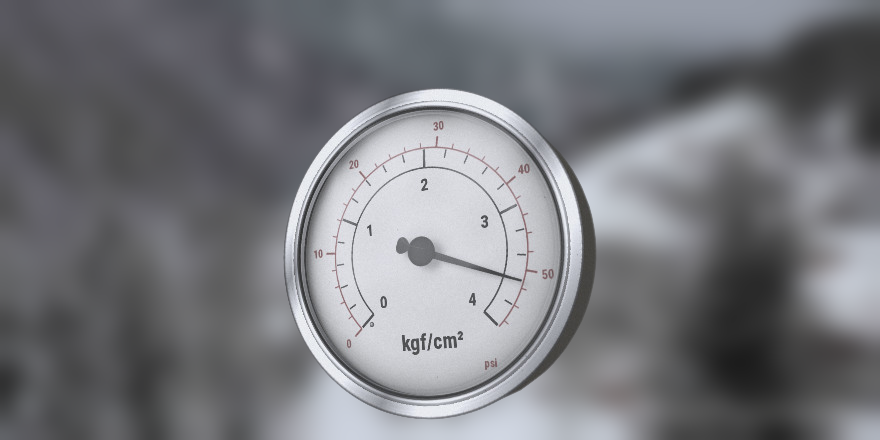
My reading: kg/cm² 3.6
